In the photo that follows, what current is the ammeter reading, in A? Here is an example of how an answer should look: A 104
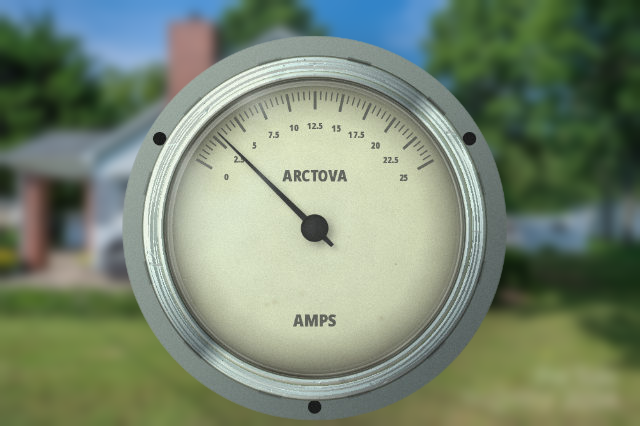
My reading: A 3
